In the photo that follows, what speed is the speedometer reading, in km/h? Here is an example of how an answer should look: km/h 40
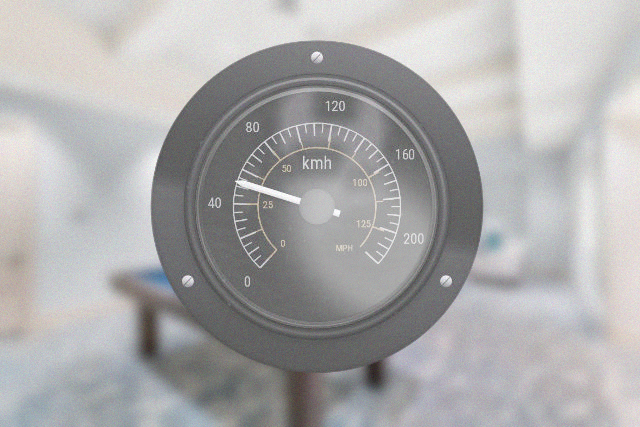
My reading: km/h 52.5
